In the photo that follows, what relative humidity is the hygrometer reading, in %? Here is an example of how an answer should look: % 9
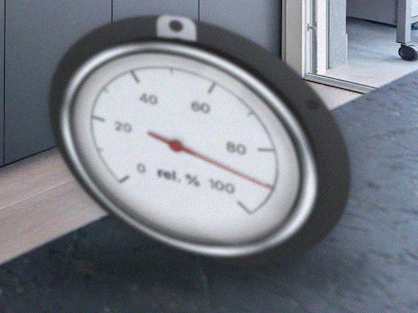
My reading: % 90
